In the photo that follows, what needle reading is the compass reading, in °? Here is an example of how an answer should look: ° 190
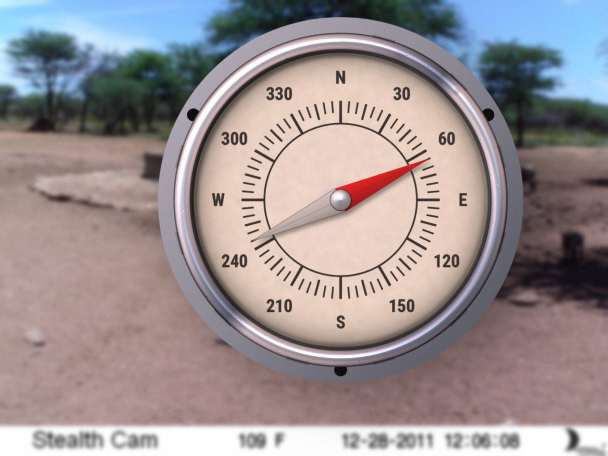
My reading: ° 65
